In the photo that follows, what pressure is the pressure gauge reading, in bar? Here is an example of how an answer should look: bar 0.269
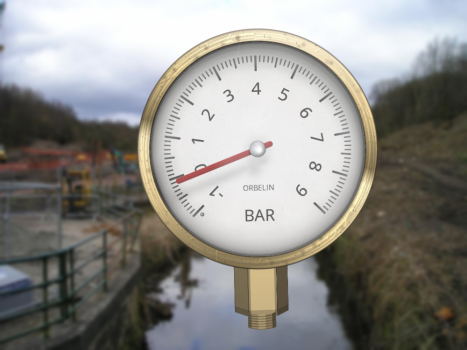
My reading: bar -0.1
